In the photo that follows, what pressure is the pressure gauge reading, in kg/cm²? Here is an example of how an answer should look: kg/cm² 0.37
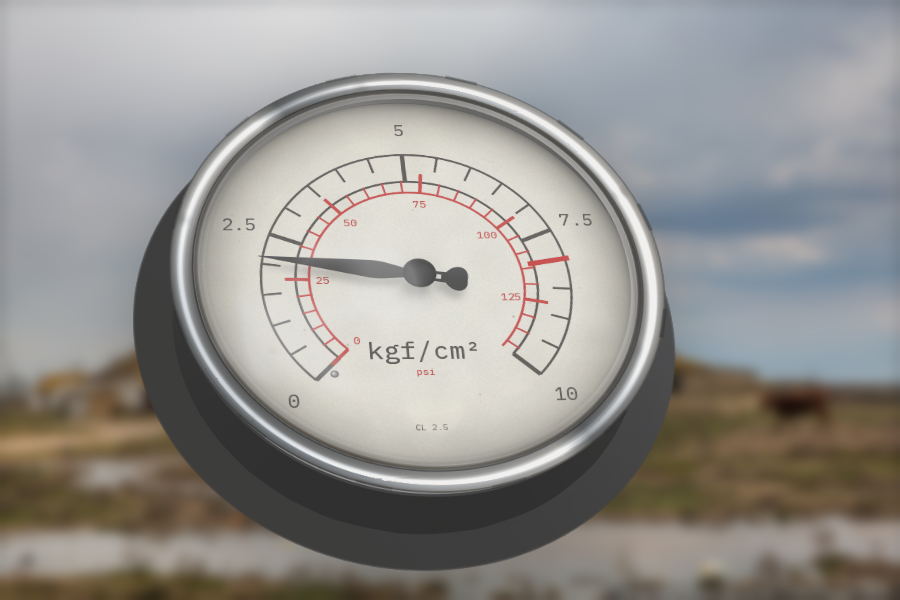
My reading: kg/cm² 2
